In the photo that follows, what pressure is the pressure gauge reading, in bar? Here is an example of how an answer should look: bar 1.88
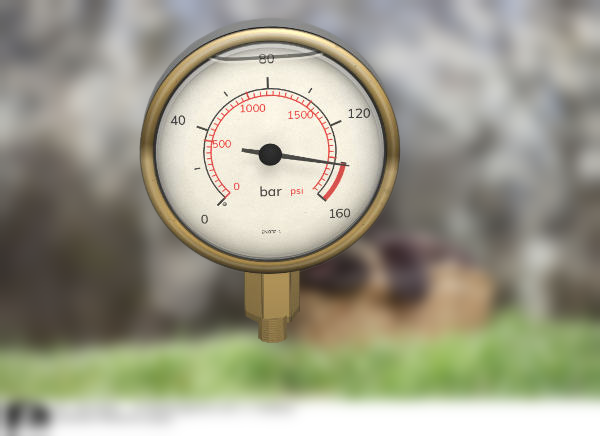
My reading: bar 140
